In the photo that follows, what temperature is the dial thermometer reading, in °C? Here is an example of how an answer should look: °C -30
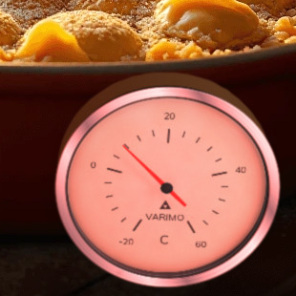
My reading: °C 8
